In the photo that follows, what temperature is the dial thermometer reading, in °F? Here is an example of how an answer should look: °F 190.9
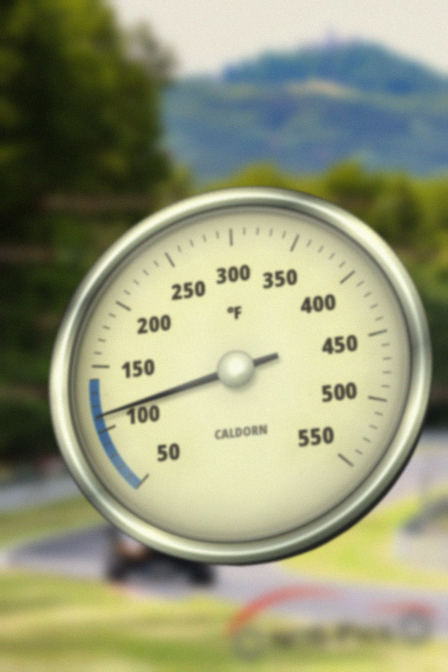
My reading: °F 110
